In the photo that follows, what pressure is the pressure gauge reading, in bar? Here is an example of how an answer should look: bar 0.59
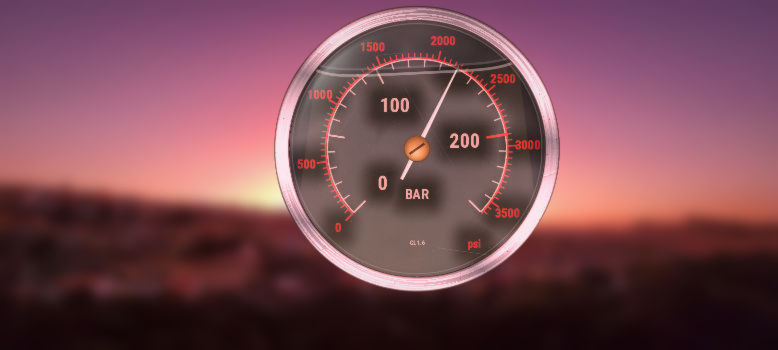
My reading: bar 150
